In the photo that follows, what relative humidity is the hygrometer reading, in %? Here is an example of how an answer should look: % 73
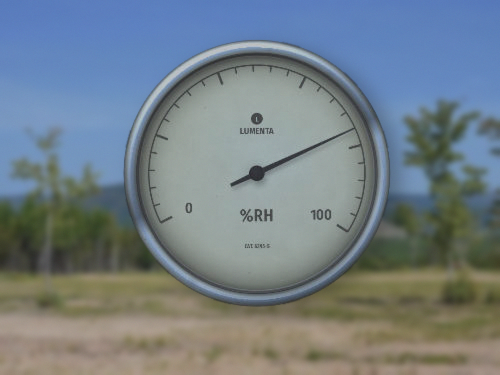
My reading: % 76
